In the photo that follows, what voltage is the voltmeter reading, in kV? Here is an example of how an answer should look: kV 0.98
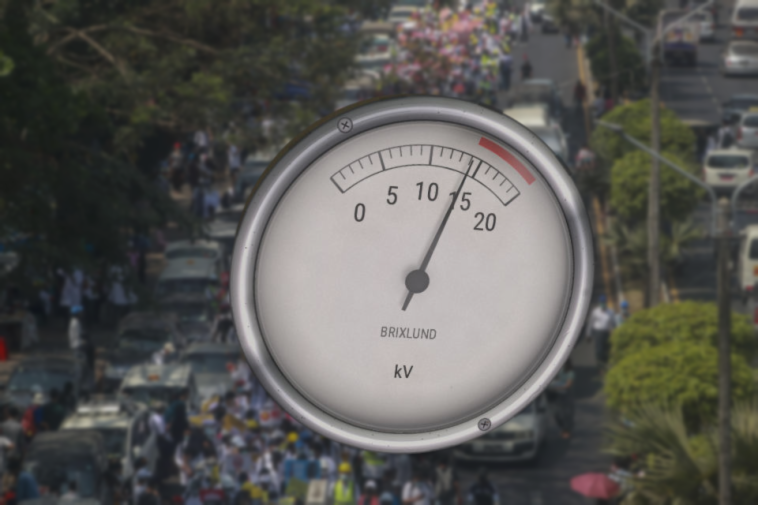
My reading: kV 14
